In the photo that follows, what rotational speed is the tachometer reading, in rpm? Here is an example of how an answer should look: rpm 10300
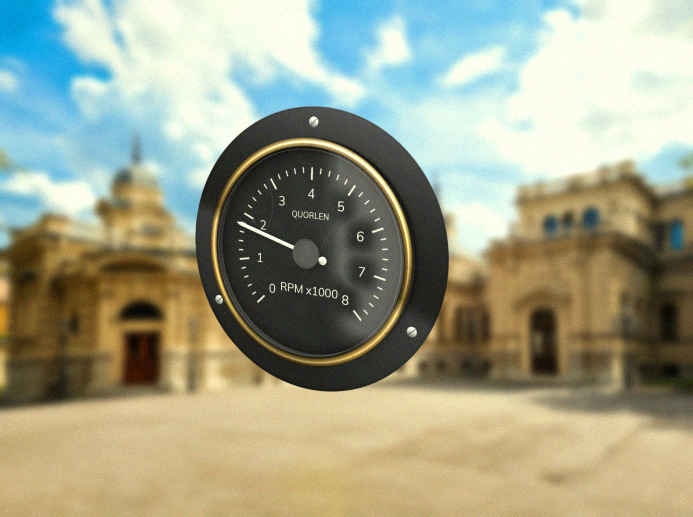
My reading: rpm 1800
